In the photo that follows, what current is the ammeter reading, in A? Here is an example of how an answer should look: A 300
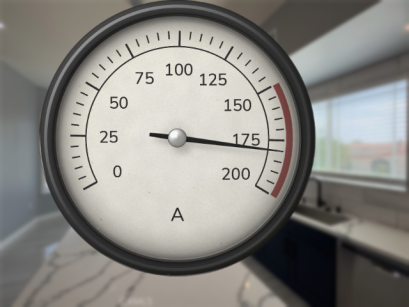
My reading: A 180
